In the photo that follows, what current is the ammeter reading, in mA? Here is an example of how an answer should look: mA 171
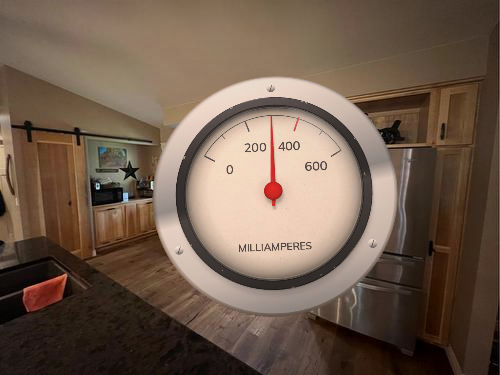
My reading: mA 300
